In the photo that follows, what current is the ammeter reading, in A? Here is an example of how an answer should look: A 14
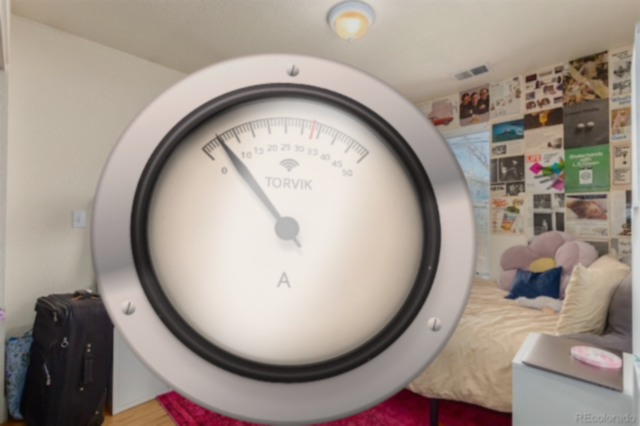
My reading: A 5
